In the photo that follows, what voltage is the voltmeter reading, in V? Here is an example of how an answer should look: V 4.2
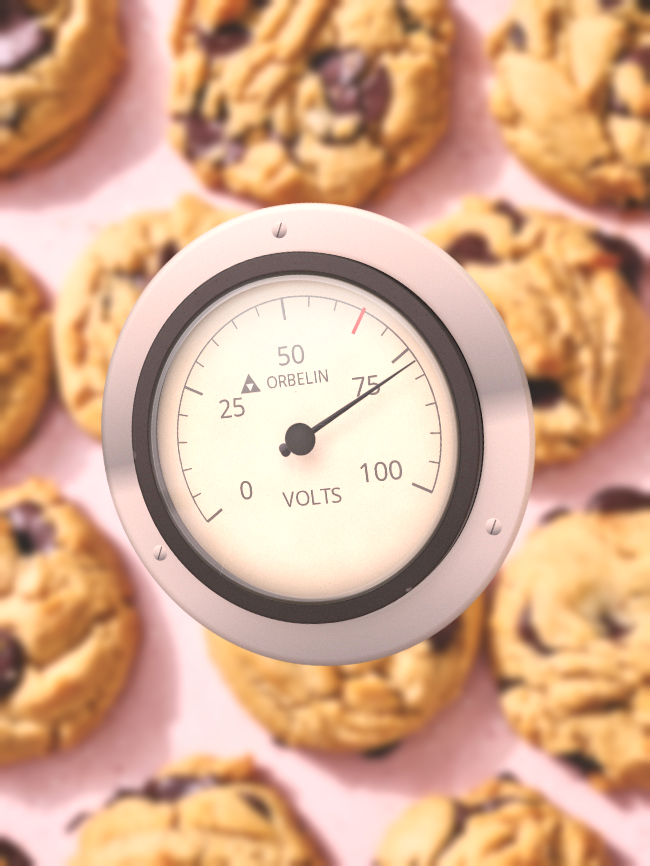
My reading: V 77.5
